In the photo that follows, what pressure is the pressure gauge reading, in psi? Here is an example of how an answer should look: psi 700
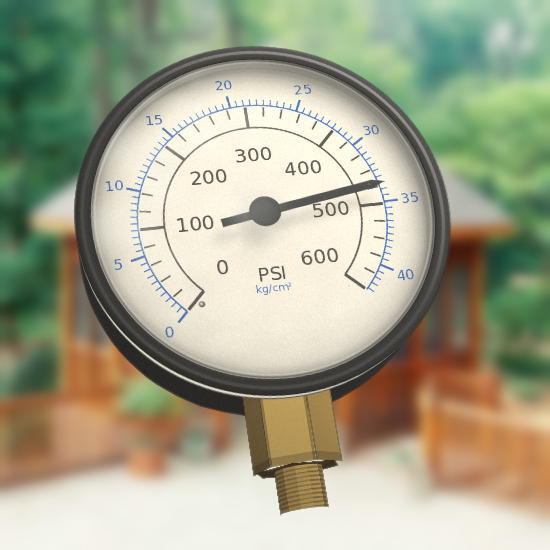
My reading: psi 480
